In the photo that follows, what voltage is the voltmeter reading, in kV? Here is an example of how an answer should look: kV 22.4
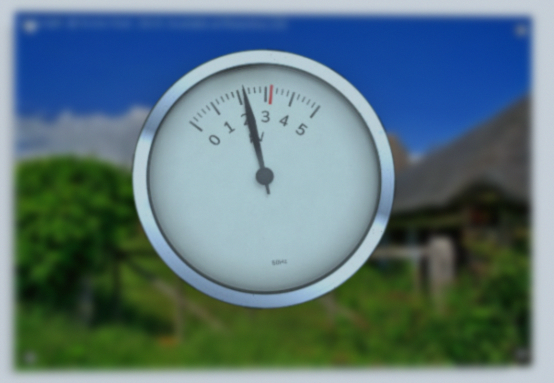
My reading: kV 2.2
